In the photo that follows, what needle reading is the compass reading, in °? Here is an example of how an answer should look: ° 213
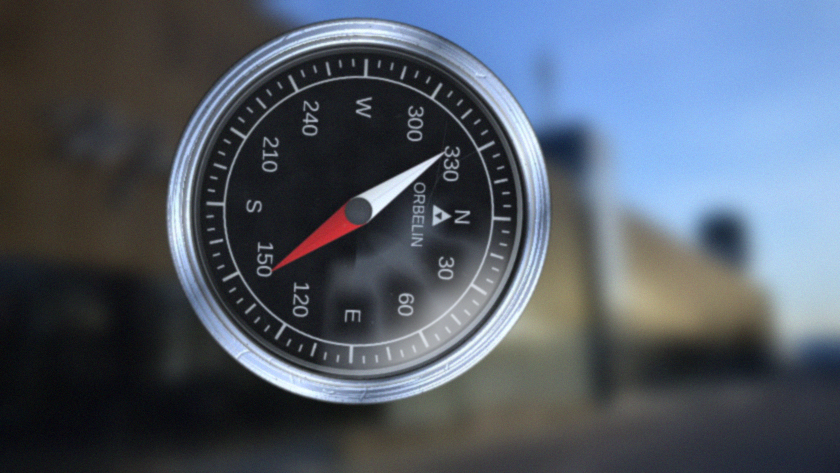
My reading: ° 142.5
